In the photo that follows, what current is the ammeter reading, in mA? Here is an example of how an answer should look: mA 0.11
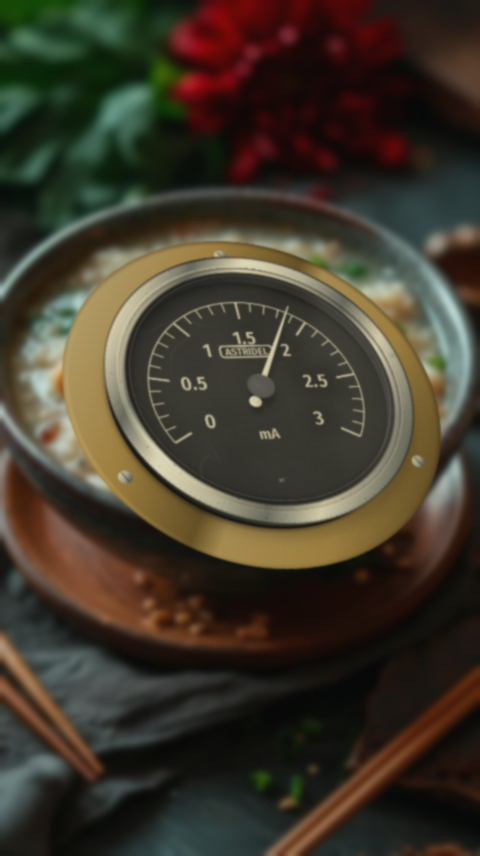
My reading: mA 1.85
